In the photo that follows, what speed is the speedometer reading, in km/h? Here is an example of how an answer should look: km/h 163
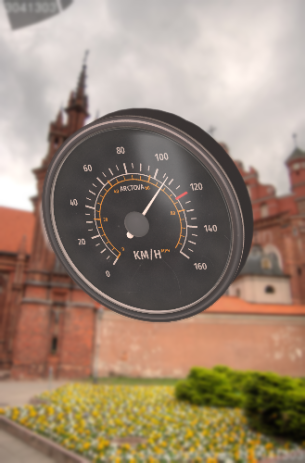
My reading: km/h 107.5
